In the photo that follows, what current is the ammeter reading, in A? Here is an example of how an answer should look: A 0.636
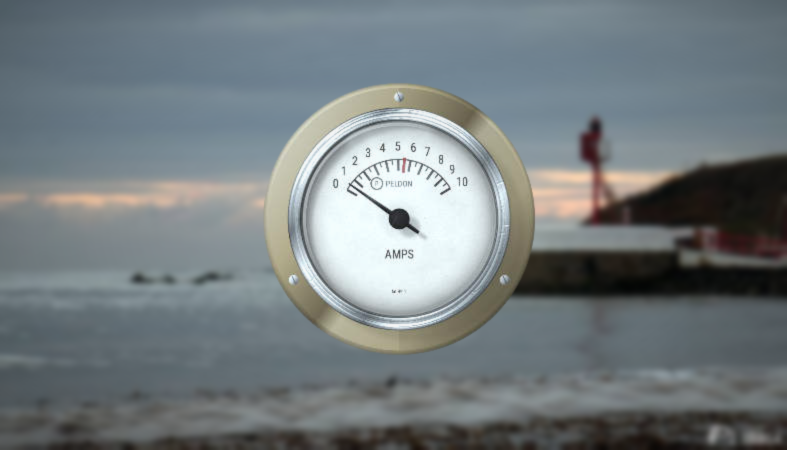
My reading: A 0.5
